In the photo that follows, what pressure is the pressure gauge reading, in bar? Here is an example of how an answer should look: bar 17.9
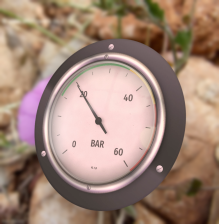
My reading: bar 20
